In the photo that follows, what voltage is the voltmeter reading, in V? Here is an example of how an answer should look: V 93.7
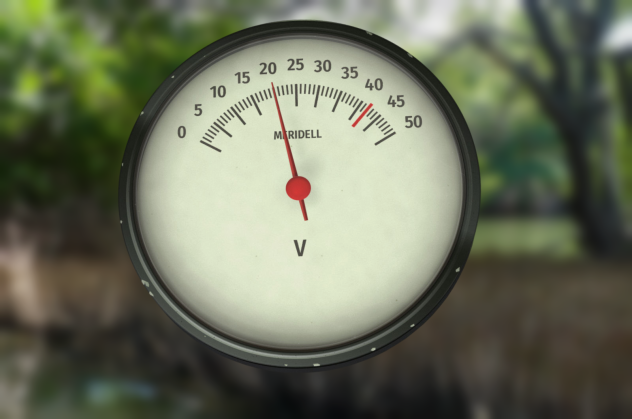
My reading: V 20
